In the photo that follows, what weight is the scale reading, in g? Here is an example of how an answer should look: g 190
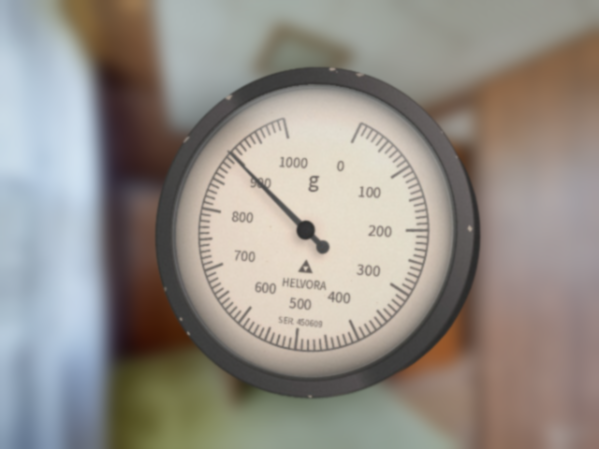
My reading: g 900
